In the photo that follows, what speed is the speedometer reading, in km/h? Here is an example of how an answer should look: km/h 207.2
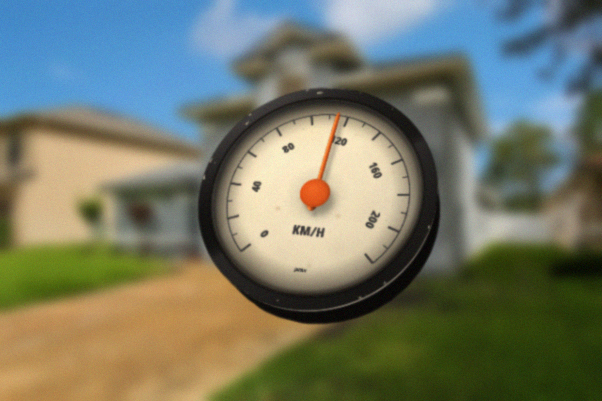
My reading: km/h 115
